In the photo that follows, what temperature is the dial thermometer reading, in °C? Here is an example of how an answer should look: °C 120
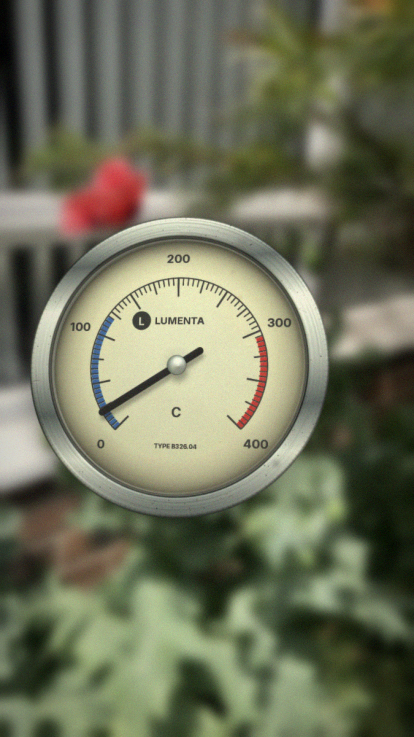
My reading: °C 20
